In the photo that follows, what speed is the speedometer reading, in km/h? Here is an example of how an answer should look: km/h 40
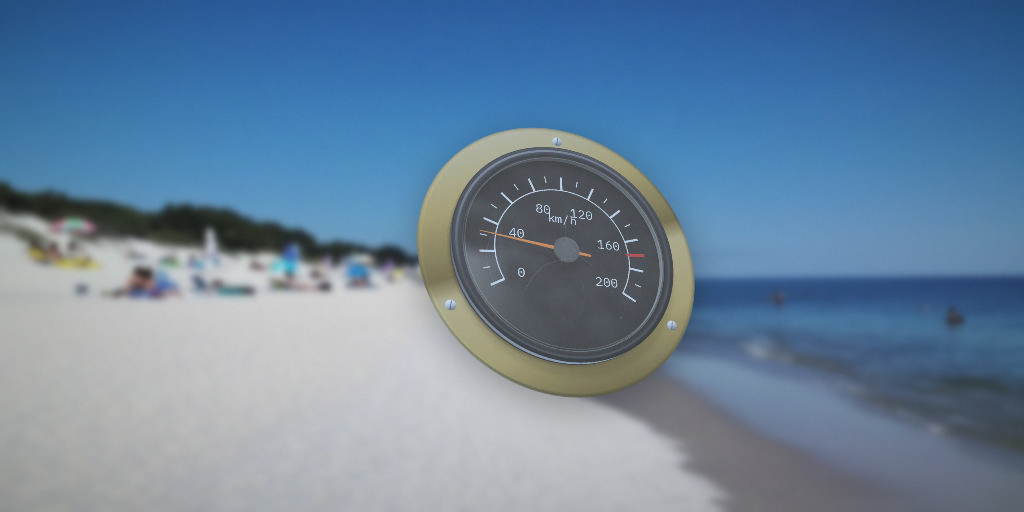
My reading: km/h 30
